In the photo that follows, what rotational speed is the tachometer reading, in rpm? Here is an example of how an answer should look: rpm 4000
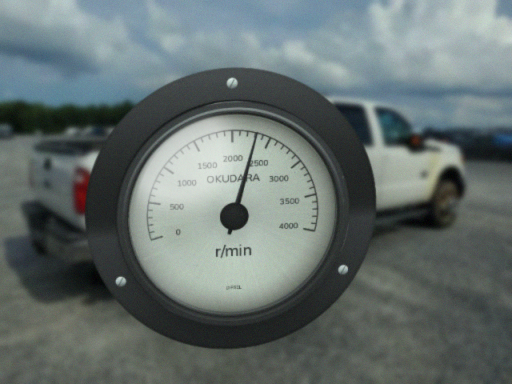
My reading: rpm 2300
